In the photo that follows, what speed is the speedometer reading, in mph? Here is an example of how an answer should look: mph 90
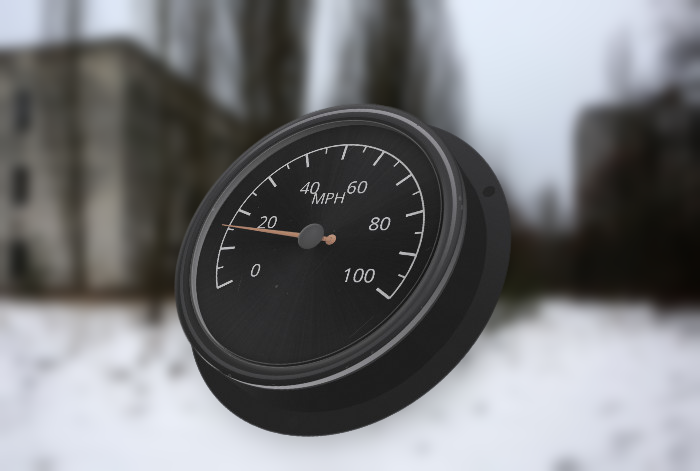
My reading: mph 15
